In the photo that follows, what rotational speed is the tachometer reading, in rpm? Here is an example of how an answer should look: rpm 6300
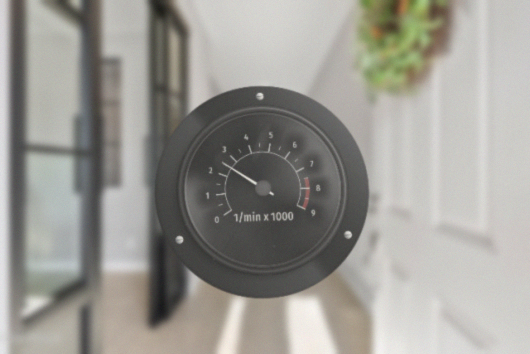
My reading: rpm 2500
